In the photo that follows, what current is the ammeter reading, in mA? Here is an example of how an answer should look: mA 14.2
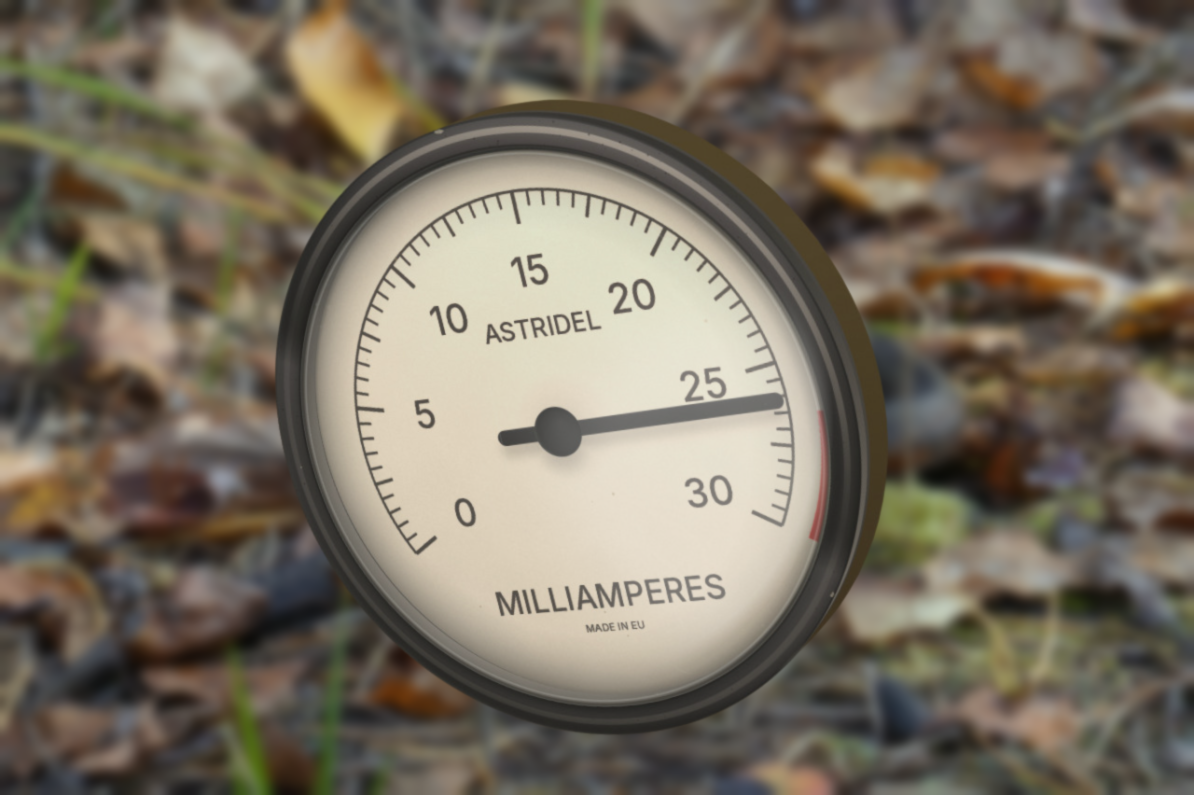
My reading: mA 26
